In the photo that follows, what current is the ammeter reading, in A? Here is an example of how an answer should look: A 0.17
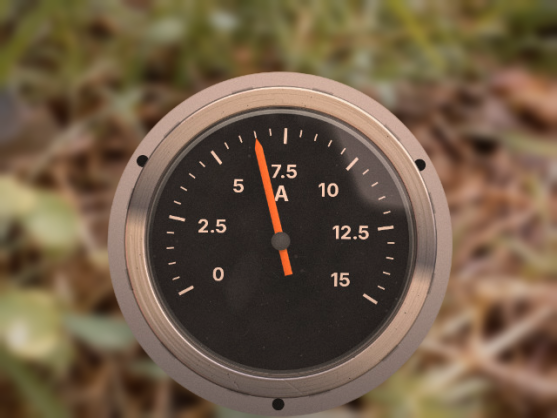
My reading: A 6.5
